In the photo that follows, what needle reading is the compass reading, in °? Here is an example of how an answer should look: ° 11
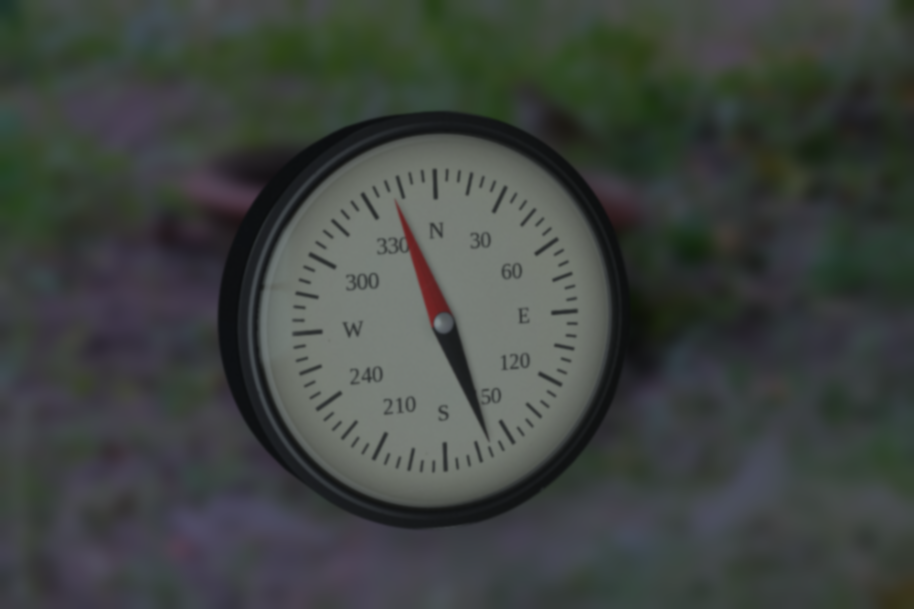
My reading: ° 340
